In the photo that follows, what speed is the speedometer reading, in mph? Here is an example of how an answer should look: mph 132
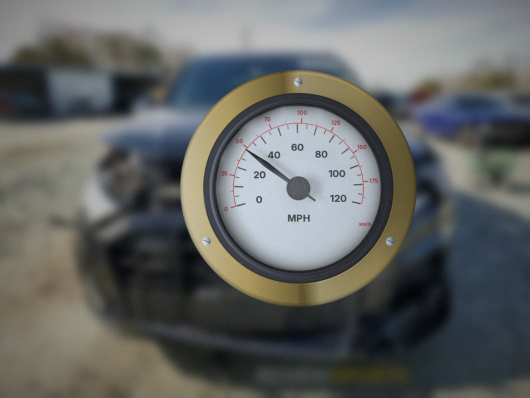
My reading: mph 30
